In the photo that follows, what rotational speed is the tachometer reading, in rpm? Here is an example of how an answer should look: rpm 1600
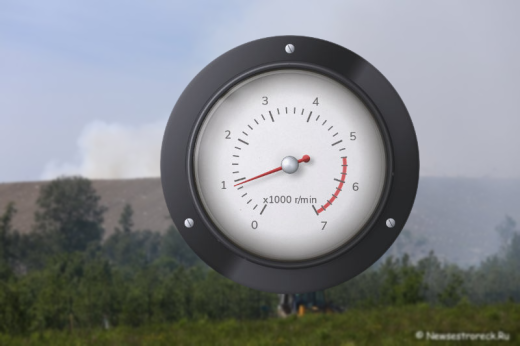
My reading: rpm 900
